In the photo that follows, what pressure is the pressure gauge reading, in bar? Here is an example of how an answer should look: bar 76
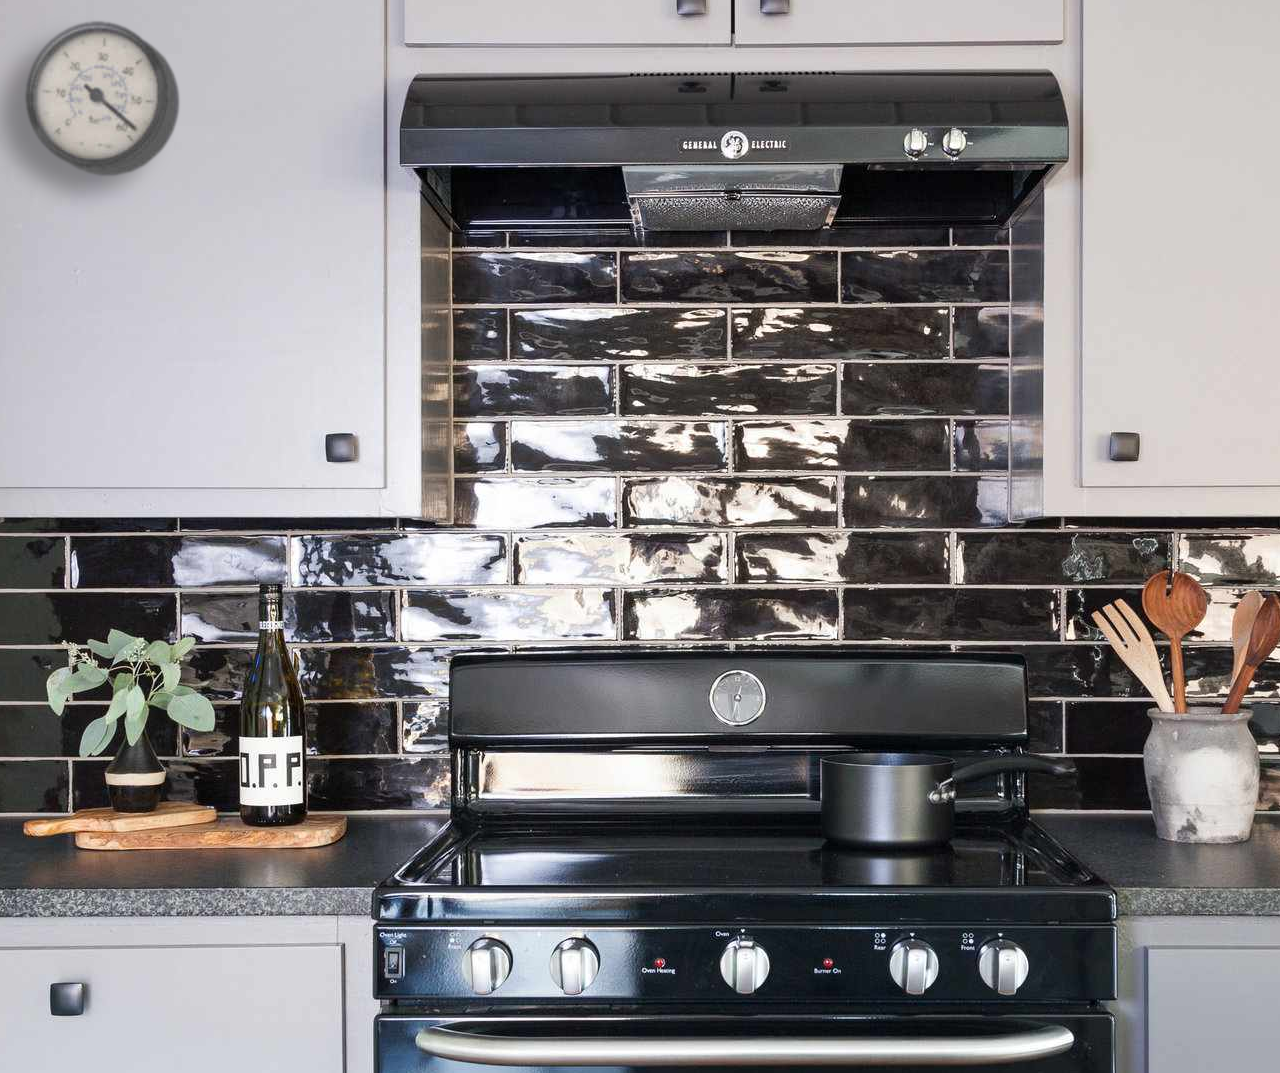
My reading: bar 57.5
